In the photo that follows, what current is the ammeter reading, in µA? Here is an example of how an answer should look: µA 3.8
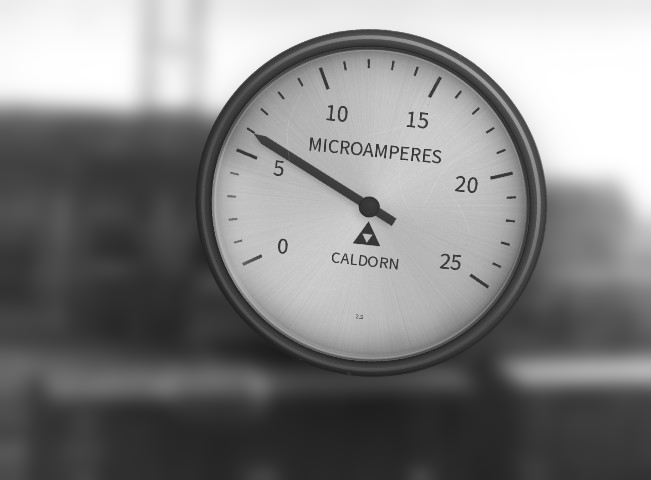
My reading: µA 6
